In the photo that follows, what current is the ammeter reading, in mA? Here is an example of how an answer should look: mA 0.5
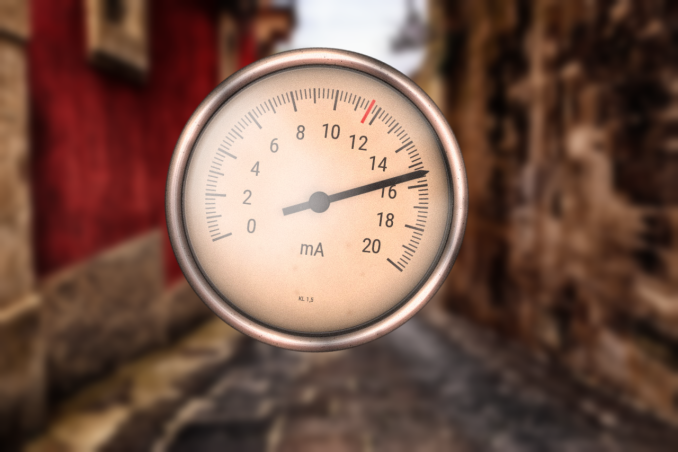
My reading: mA 15.4
